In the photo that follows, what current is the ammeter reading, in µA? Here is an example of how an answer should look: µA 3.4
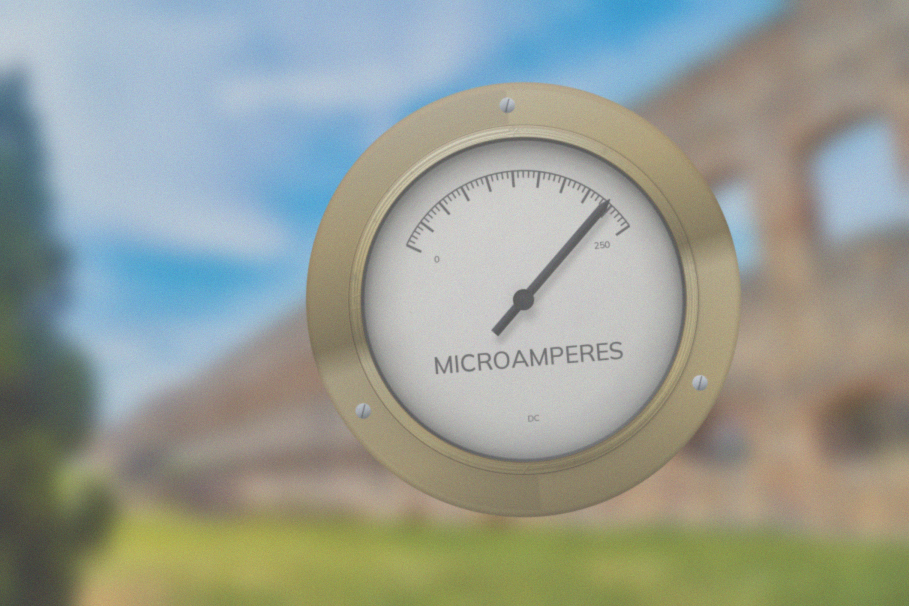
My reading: µA 220
